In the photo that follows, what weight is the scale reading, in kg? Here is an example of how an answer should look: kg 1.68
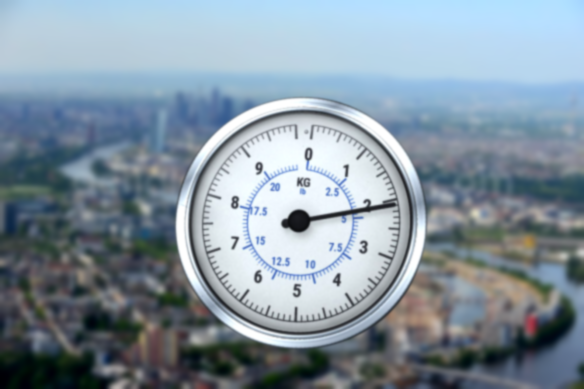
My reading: kg 2.1
